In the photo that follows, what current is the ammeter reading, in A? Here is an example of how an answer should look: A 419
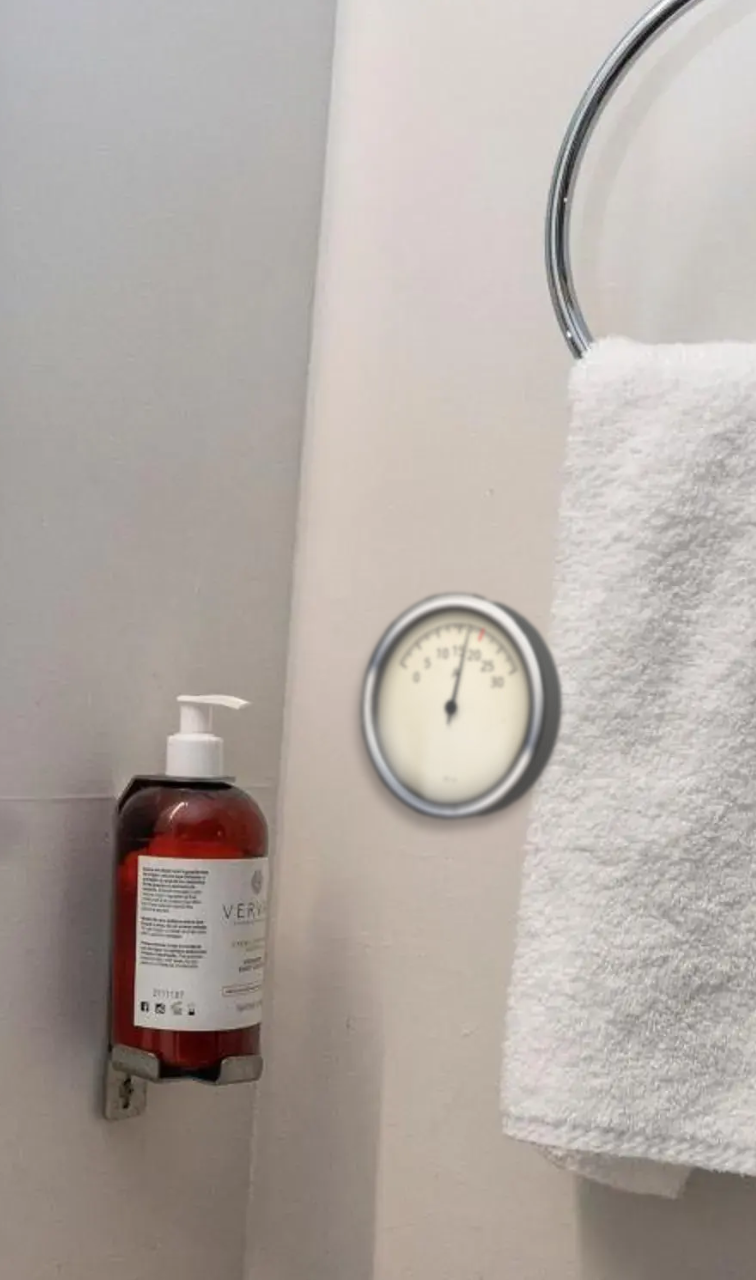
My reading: A 17.5
